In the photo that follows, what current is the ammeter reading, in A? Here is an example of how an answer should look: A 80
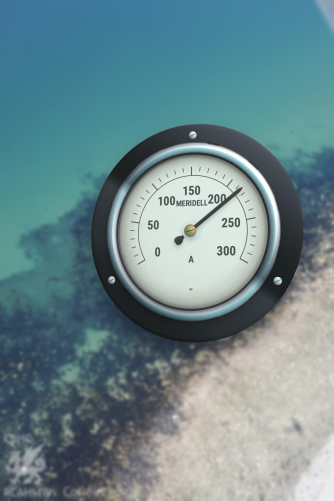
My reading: A 215
